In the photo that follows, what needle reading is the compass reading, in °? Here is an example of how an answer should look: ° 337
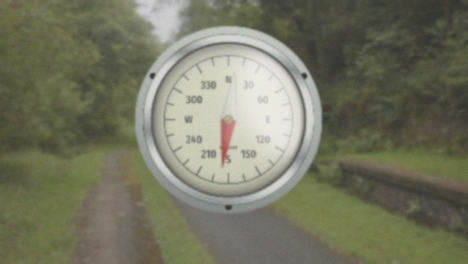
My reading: ° 187.5
